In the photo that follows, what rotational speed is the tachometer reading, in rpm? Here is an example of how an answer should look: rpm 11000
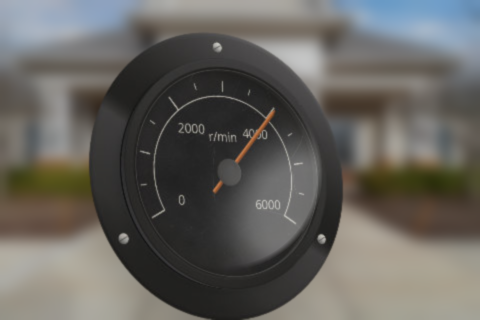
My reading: rpm 4000
